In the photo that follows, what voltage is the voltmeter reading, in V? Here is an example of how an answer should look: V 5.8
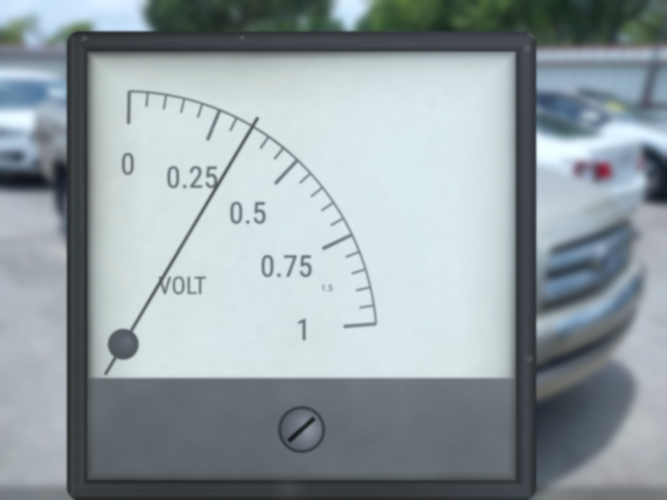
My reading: V 0.35
